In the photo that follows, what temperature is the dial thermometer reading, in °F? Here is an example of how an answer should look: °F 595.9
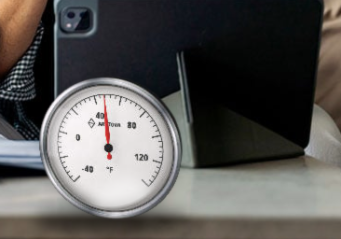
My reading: °F 48
